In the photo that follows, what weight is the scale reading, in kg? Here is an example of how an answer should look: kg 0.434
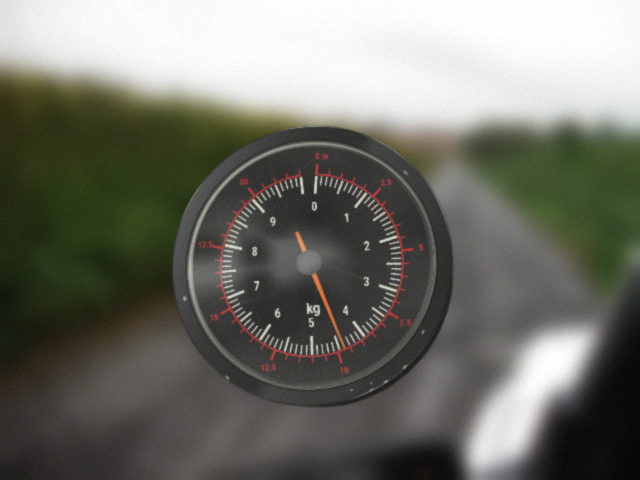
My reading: kg 4.4
